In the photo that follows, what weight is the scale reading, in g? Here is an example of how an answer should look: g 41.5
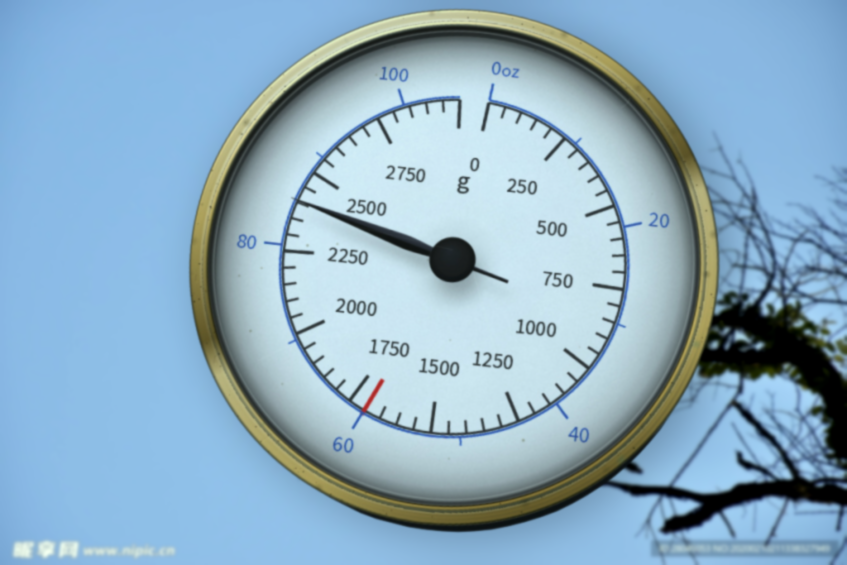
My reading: g 2400
